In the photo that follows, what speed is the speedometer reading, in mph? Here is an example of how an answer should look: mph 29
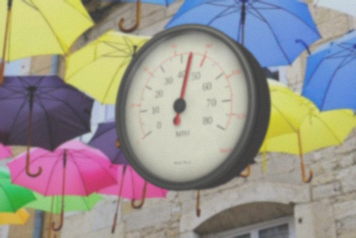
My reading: mph 45
